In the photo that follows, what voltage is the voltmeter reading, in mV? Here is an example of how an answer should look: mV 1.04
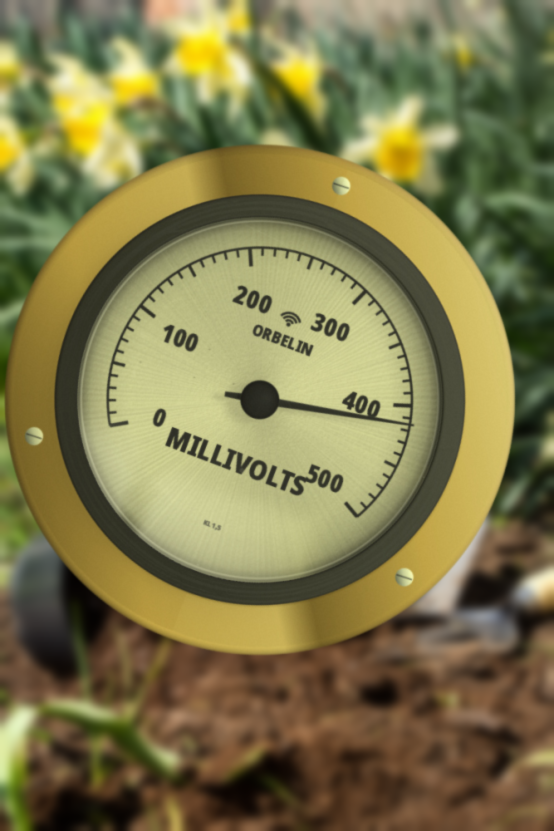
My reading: mV 415
